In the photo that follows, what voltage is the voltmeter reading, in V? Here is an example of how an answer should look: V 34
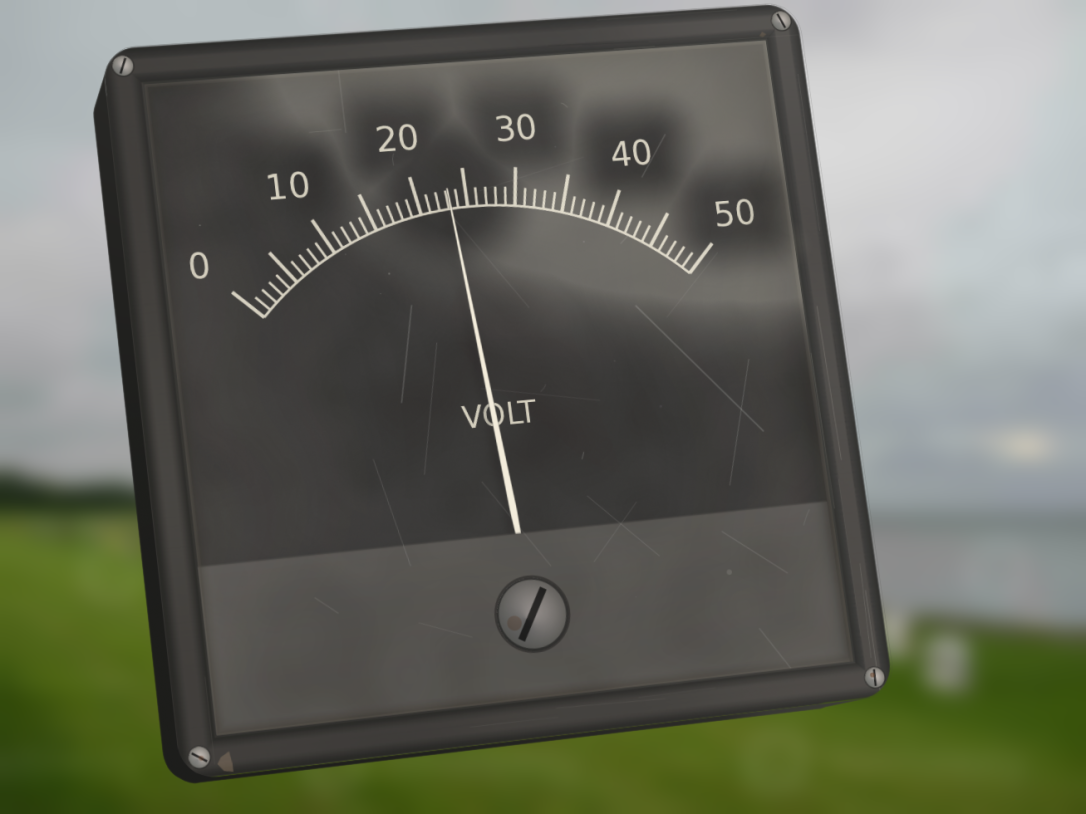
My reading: V 23
